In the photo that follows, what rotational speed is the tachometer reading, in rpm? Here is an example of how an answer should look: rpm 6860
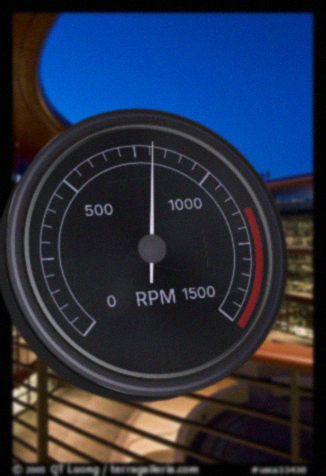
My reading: rpm 800
